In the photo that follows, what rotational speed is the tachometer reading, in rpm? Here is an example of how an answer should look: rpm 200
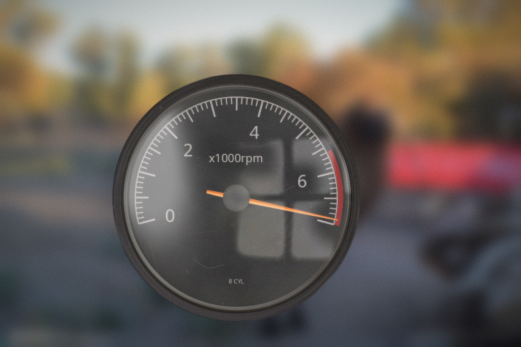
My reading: rpm 6900
